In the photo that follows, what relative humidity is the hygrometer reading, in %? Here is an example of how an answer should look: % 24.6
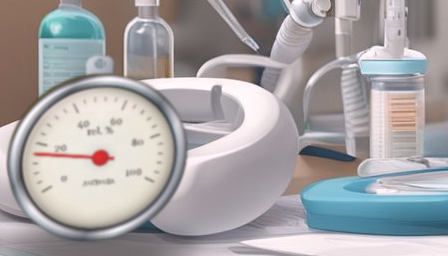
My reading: % 16
